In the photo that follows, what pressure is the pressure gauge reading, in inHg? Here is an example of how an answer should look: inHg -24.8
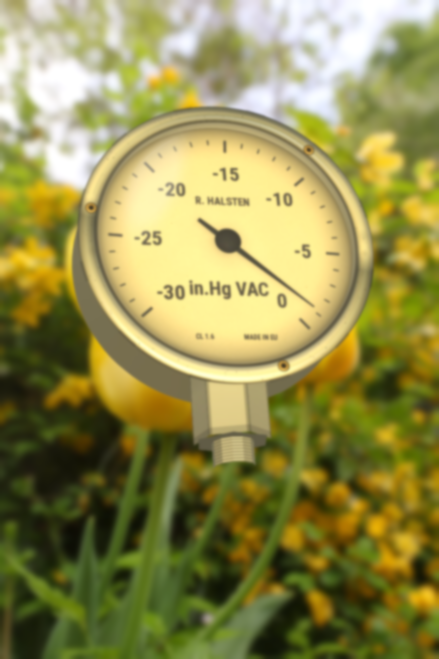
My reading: inHg -1
